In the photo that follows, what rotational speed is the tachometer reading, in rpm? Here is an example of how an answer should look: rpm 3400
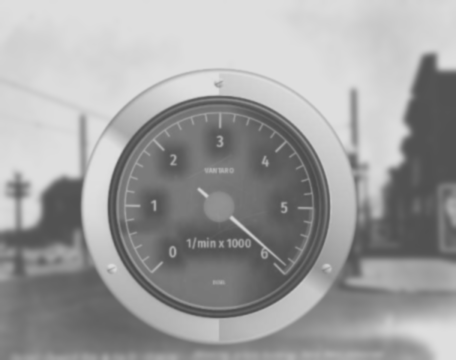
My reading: rpm 5900
